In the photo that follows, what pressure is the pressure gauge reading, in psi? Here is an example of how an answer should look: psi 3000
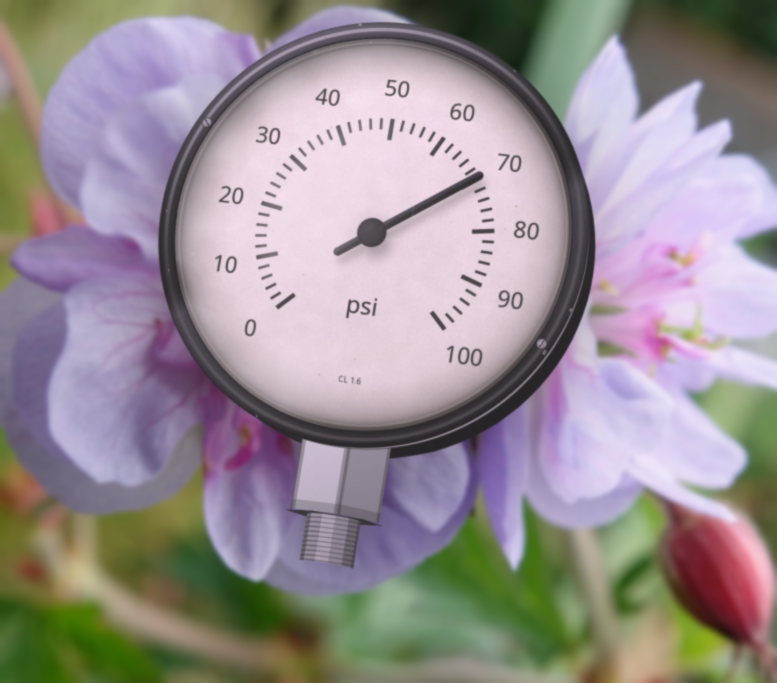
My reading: psi 70
